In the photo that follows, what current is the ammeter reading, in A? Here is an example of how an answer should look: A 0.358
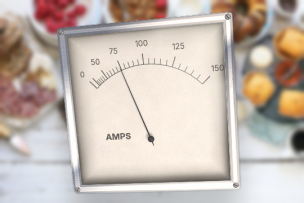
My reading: A 75
